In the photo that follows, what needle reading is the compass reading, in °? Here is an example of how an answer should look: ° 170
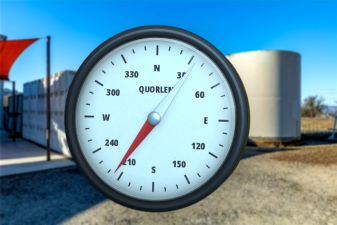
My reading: ° 215
